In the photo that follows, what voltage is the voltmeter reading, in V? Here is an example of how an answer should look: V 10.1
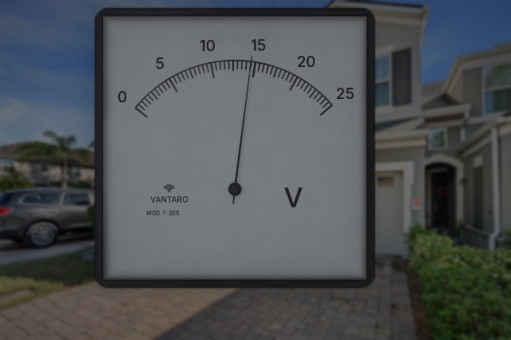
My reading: V 14.5
